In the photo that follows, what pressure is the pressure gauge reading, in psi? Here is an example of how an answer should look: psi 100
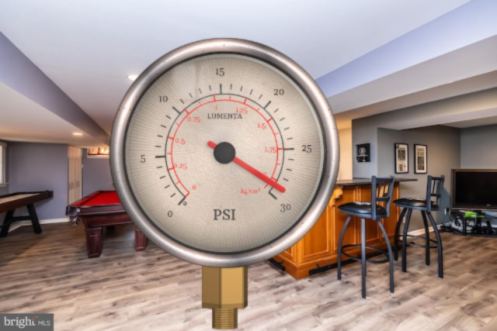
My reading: psi 29
